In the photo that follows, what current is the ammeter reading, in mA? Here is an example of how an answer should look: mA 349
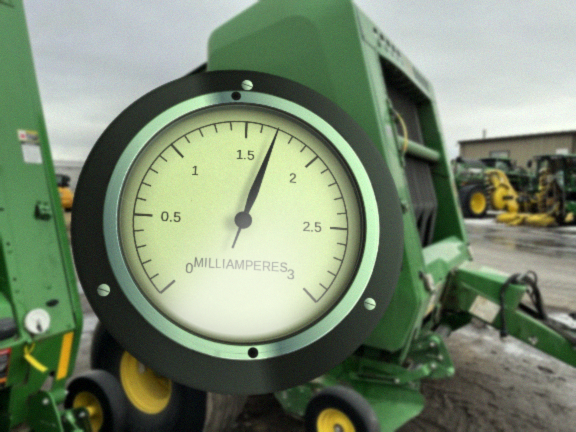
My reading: mA 1.7
